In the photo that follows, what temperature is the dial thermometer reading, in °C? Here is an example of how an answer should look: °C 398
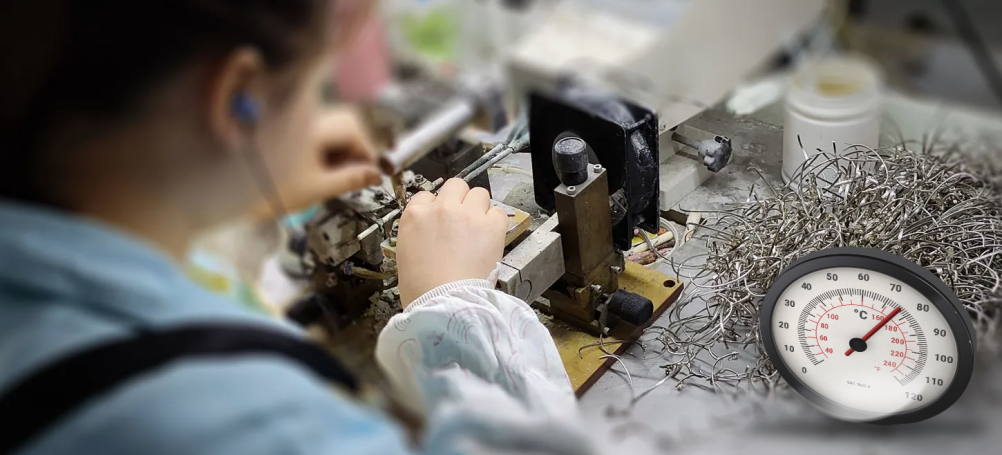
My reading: °C 75
